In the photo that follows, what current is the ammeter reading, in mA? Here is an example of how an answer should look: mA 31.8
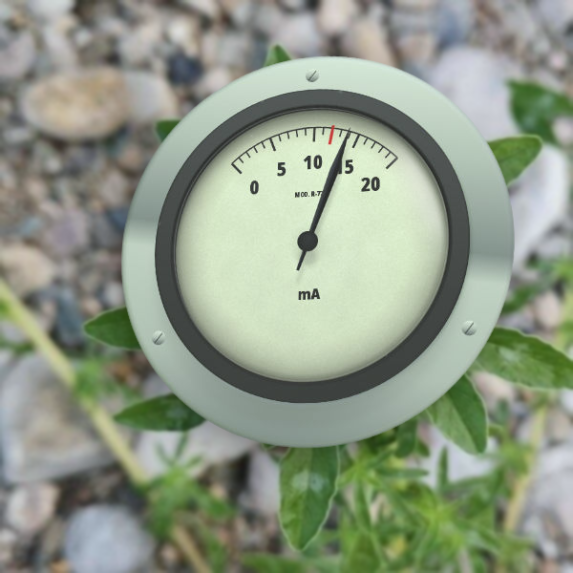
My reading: mA 14
